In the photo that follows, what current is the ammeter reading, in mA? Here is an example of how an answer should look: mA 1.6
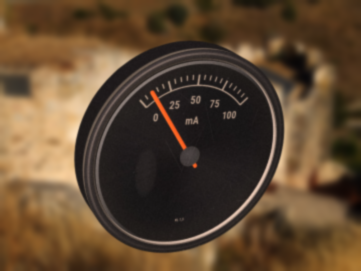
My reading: mA 10
